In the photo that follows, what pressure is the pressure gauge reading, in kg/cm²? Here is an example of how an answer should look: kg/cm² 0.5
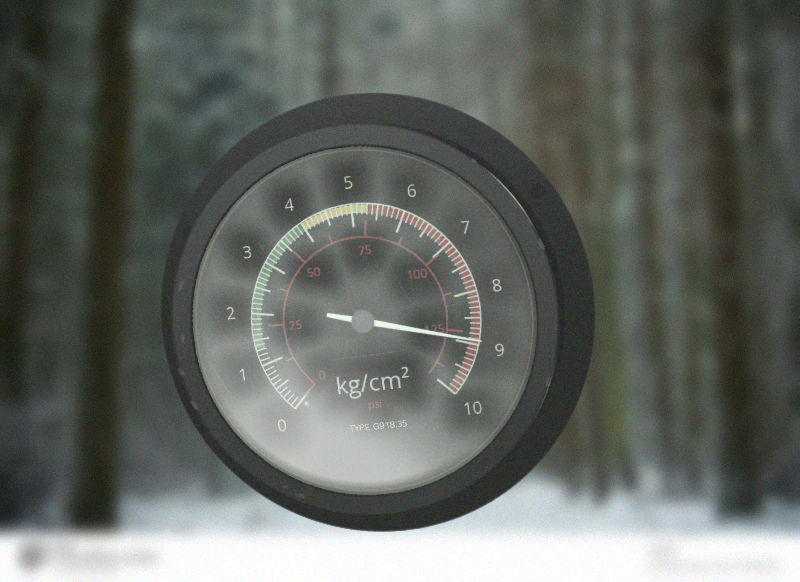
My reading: kg/cm² 8.9
